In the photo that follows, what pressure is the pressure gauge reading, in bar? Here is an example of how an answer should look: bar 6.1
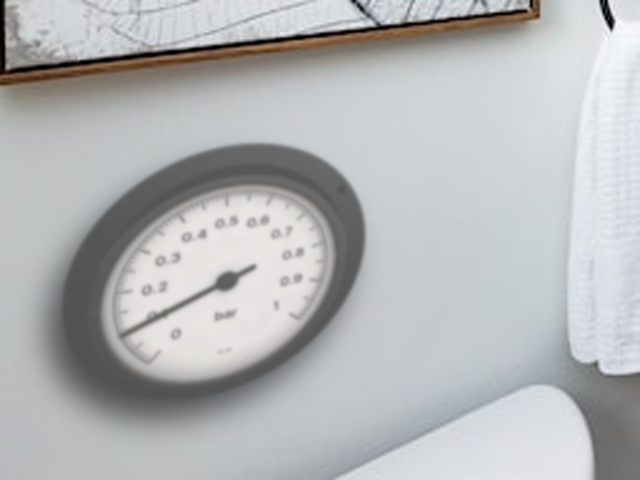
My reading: bar 0.1
